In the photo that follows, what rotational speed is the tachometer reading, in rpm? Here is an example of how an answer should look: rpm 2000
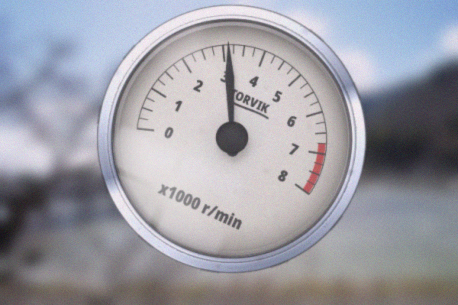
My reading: rpm 3125
